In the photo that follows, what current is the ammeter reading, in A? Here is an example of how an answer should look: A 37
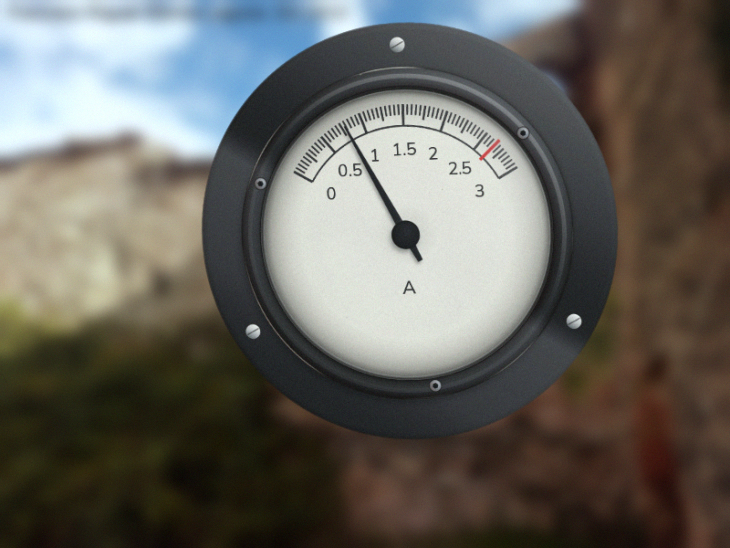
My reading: A 0.8
